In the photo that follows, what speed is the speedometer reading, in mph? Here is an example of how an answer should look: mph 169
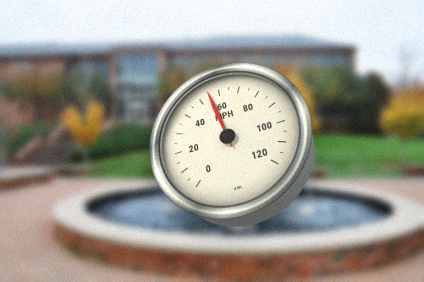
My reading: mph 55
